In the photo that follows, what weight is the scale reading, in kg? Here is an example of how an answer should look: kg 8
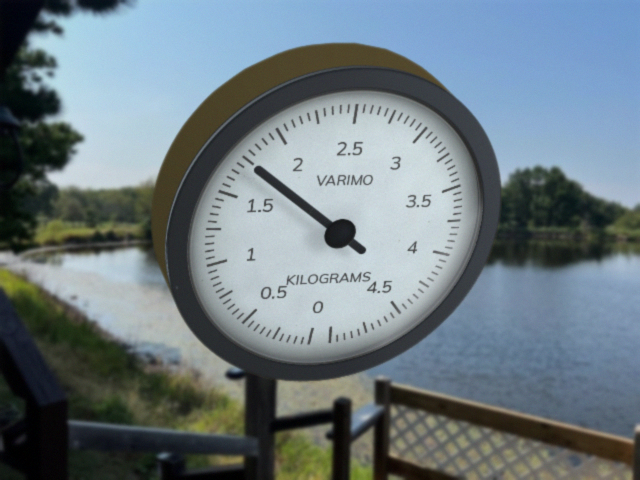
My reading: kg 1.75
